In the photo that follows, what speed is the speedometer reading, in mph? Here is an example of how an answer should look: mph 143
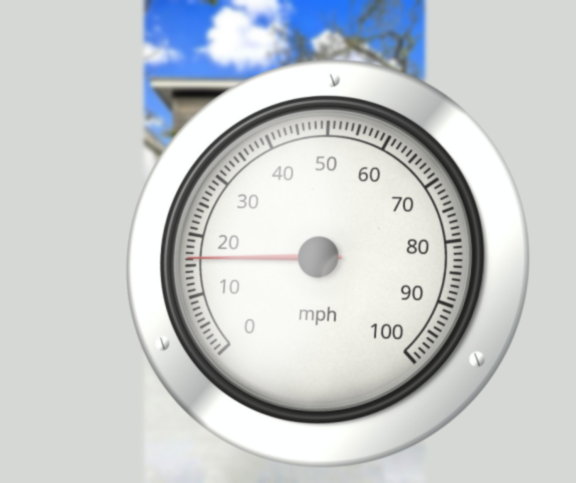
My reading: mph 16
